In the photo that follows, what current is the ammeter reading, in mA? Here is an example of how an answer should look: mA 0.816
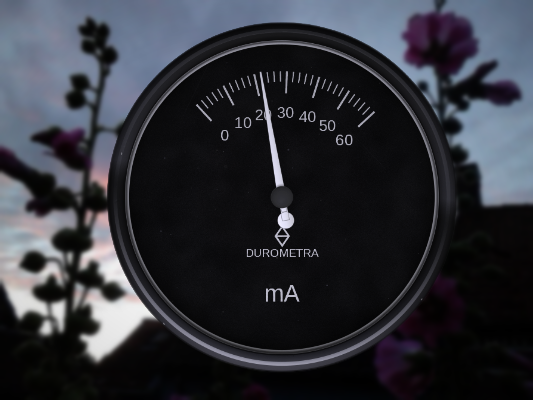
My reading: mA 22
